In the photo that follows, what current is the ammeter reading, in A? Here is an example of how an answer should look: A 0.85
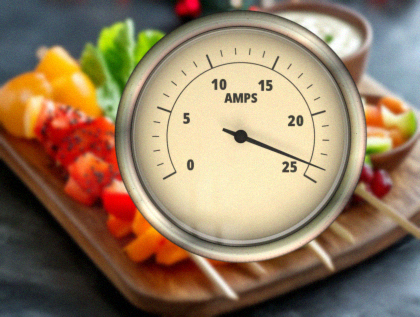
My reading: A 24
